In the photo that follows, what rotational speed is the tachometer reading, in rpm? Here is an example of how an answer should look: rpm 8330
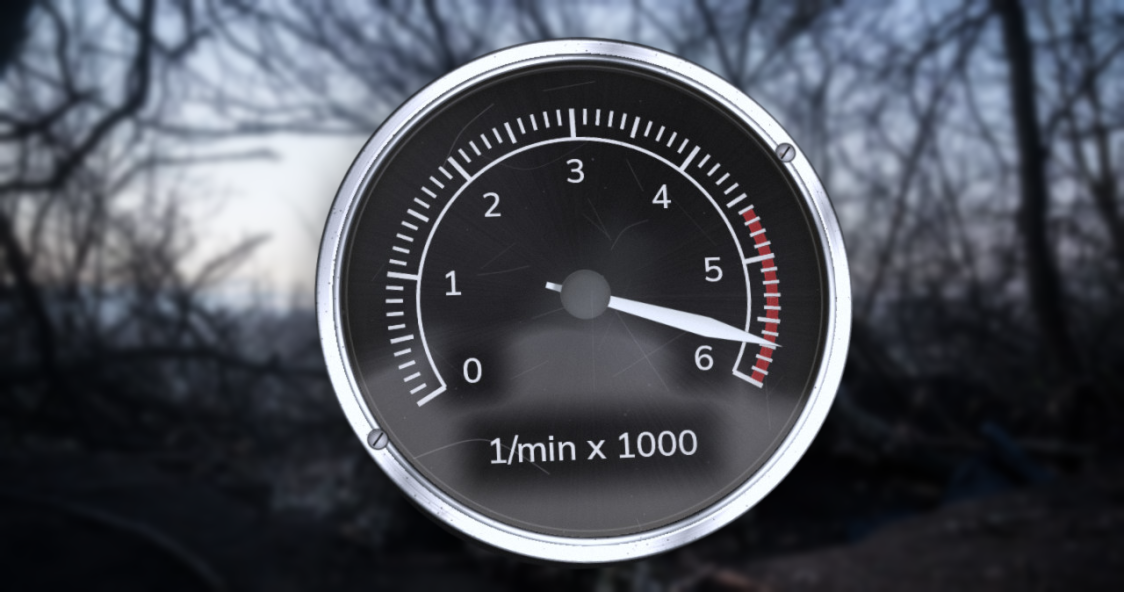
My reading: rpm 5700
